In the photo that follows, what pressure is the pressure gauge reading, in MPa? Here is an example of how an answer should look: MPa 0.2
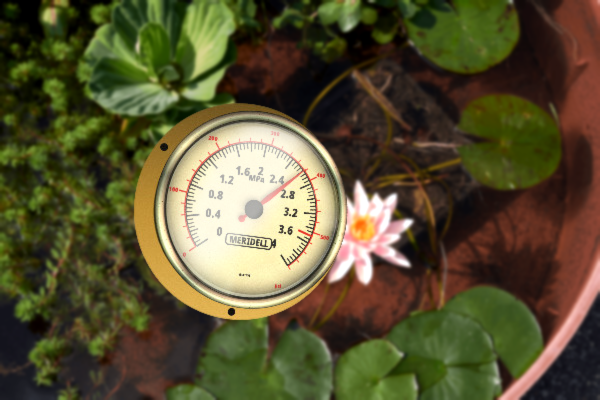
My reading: MPa 2.6
